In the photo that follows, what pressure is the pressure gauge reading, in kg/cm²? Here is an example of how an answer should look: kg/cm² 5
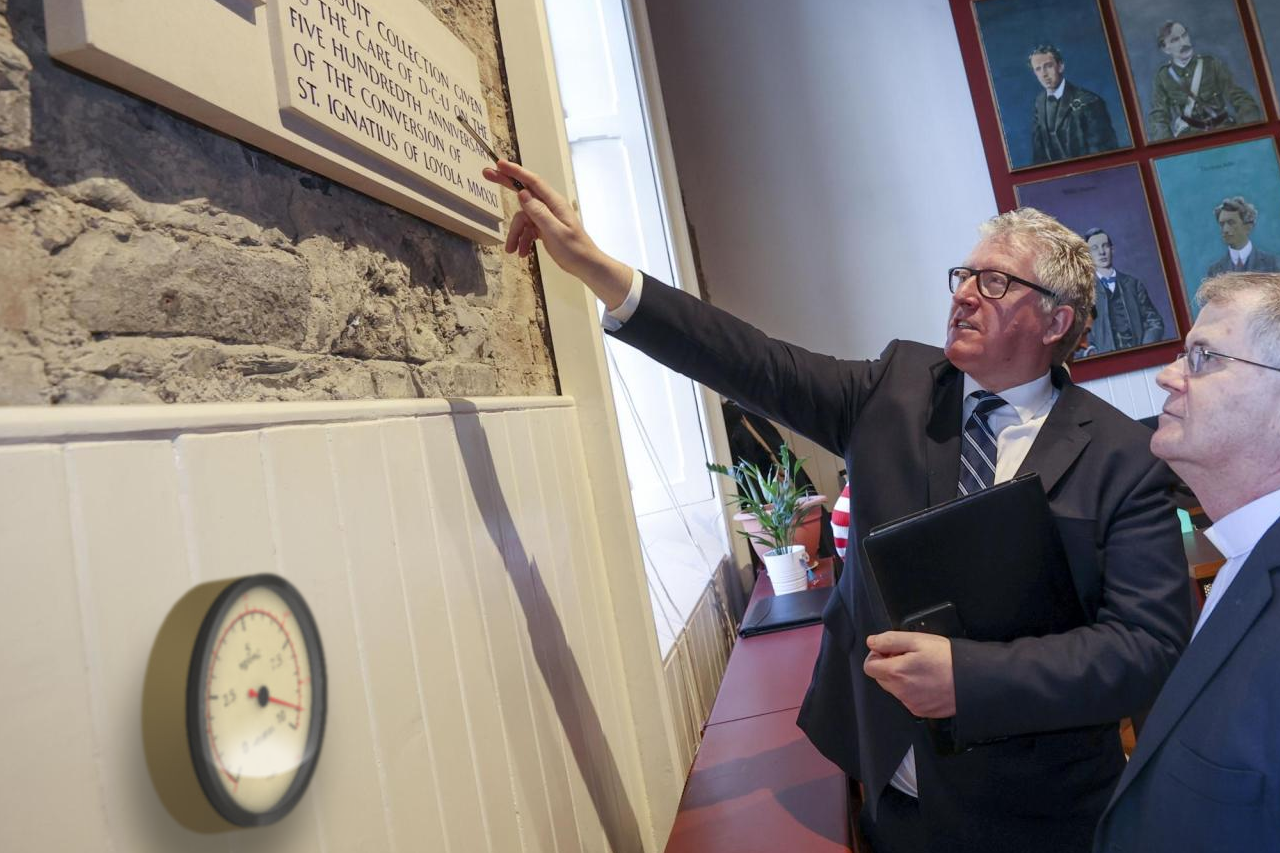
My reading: kg/cm² 9.5
